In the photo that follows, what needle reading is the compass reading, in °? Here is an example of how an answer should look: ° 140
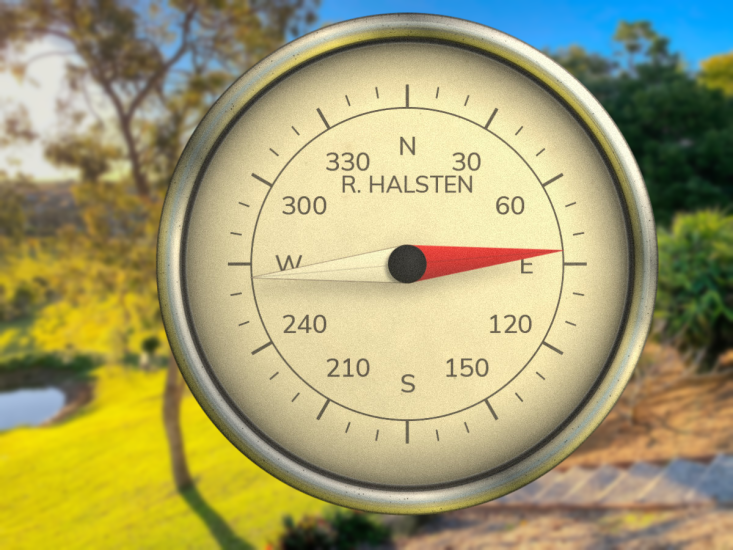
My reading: ° 85
